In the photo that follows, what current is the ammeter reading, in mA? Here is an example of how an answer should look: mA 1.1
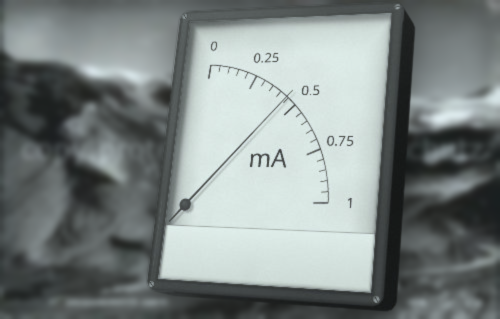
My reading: mA 0.45
